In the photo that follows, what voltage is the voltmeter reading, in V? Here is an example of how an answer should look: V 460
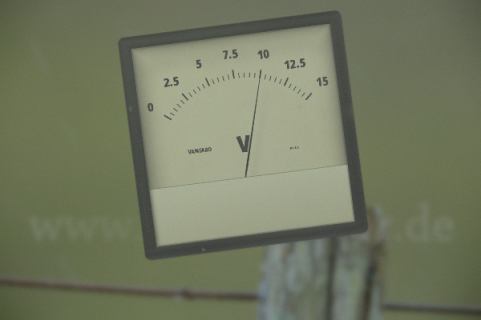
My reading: V 10
